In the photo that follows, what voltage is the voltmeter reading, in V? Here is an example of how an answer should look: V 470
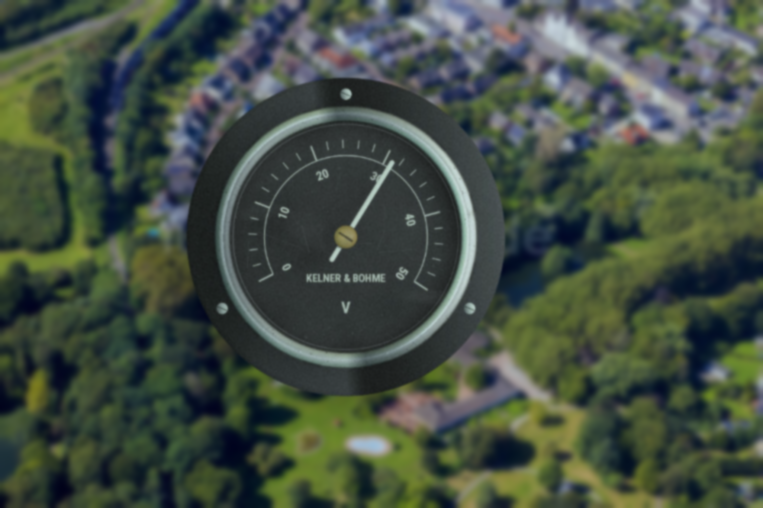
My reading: V 31
